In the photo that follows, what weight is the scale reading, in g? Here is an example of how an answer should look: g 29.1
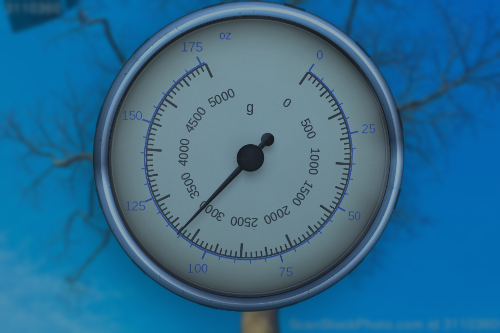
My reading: g 3150
